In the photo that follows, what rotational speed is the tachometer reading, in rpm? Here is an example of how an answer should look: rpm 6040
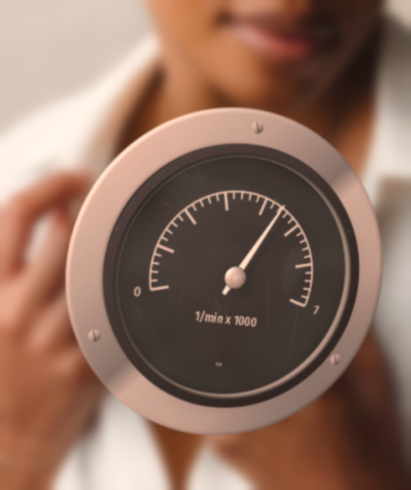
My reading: rpm 4400
